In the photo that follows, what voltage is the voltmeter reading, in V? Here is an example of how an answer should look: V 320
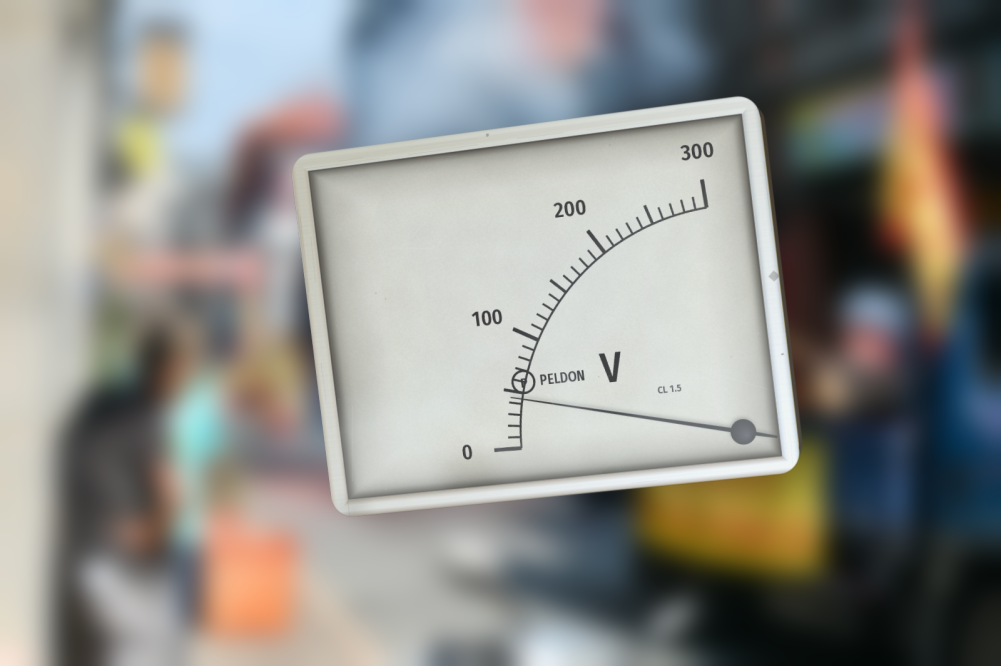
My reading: V 45
